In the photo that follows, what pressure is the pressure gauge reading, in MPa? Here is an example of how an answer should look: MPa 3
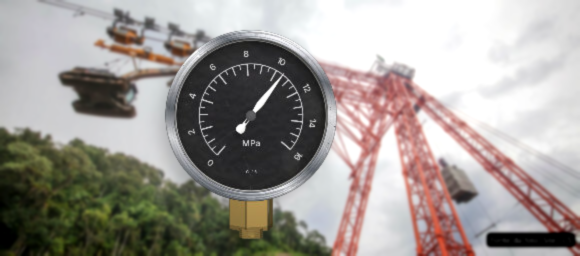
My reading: MPa 10.5
